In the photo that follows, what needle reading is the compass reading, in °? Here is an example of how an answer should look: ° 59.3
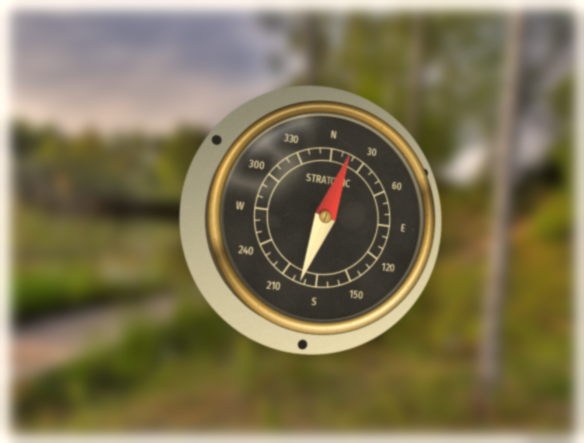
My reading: ° 15
